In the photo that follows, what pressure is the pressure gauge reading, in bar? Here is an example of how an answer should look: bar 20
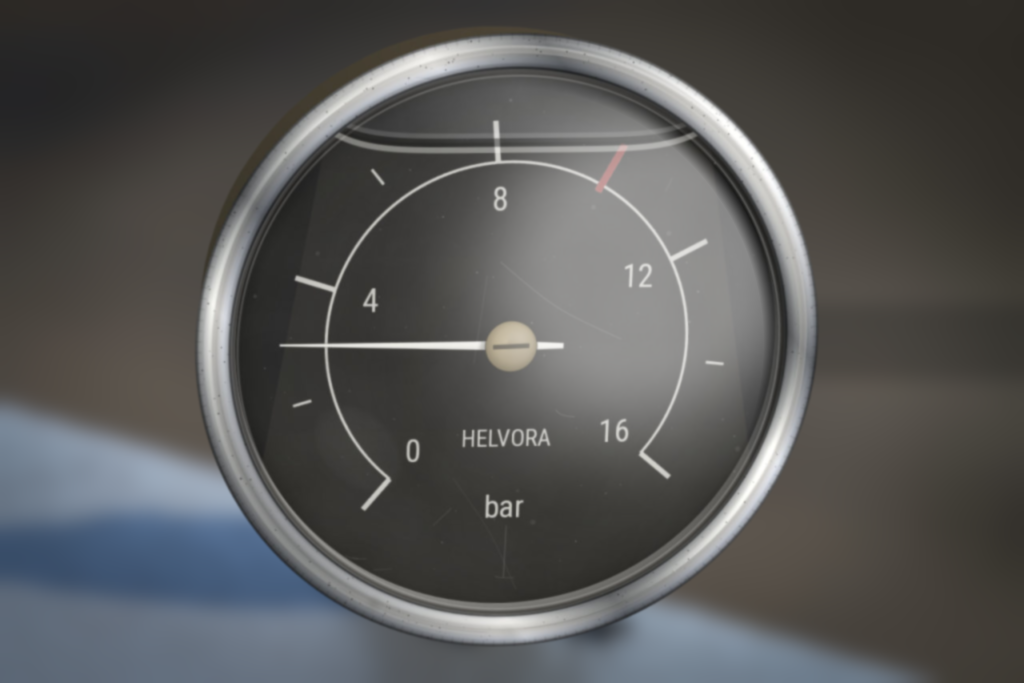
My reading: bar 3
